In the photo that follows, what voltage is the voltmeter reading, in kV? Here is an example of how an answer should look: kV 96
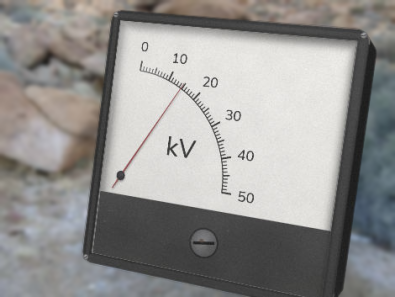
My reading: kV 15
